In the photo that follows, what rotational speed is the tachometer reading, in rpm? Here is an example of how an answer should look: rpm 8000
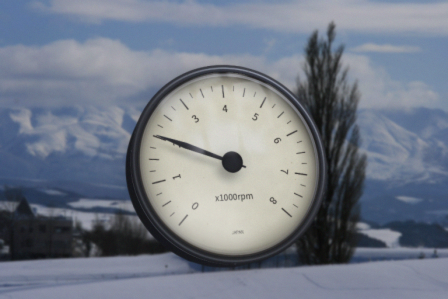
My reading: rpm 2000
